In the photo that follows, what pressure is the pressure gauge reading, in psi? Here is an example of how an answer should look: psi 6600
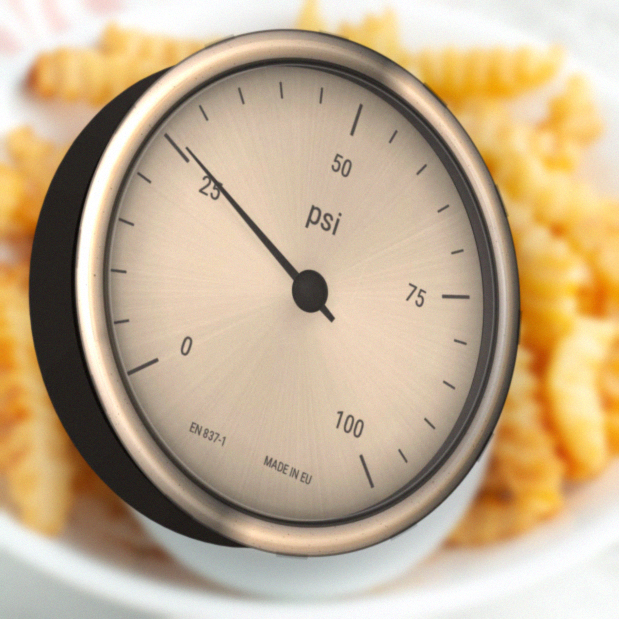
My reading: psi 25
